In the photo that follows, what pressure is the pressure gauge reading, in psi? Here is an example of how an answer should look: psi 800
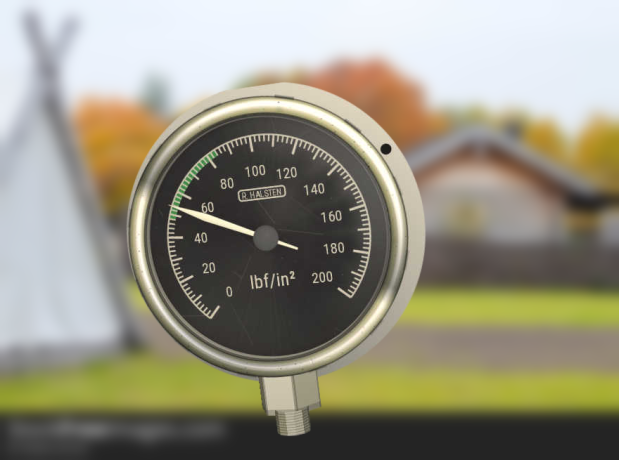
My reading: psi 54
